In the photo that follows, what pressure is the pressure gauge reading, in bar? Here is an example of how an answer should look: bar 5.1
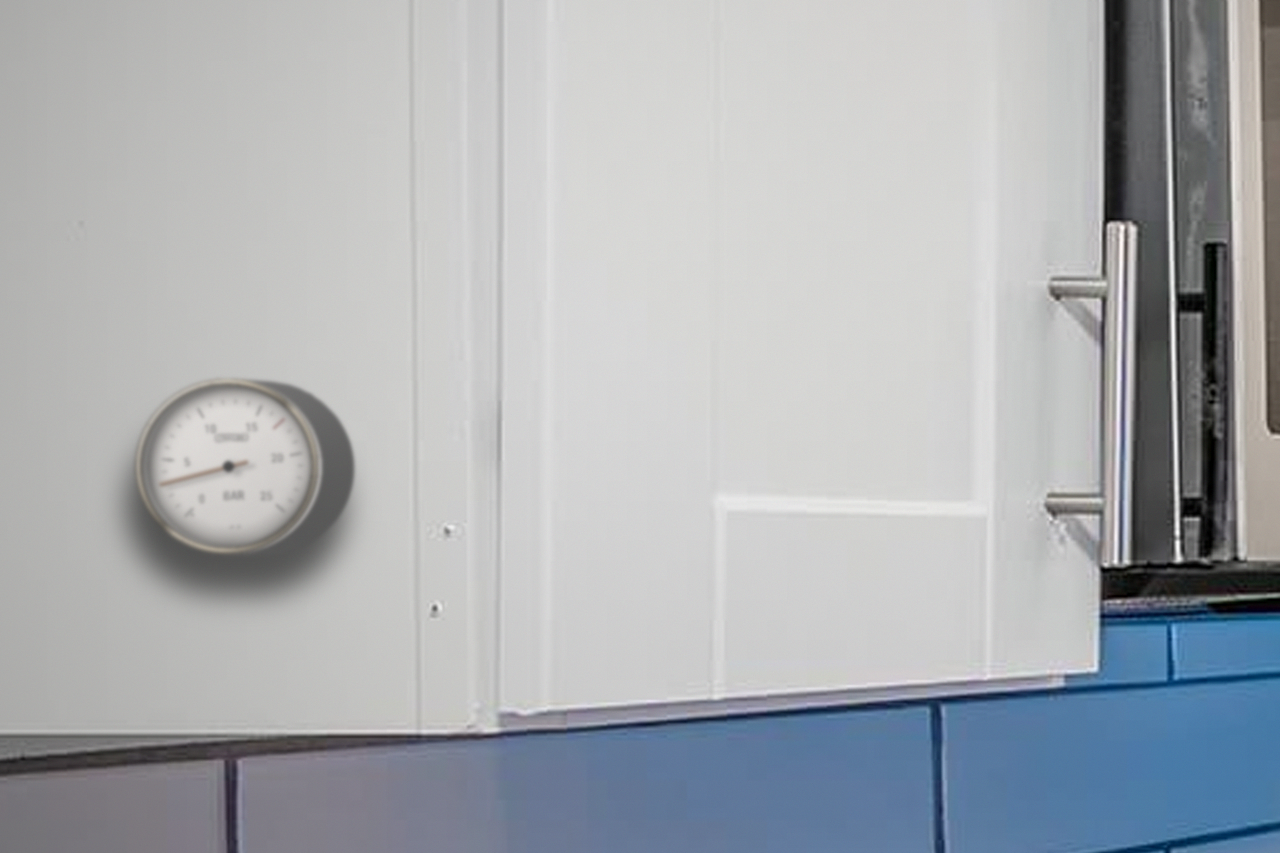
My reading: bar 3
